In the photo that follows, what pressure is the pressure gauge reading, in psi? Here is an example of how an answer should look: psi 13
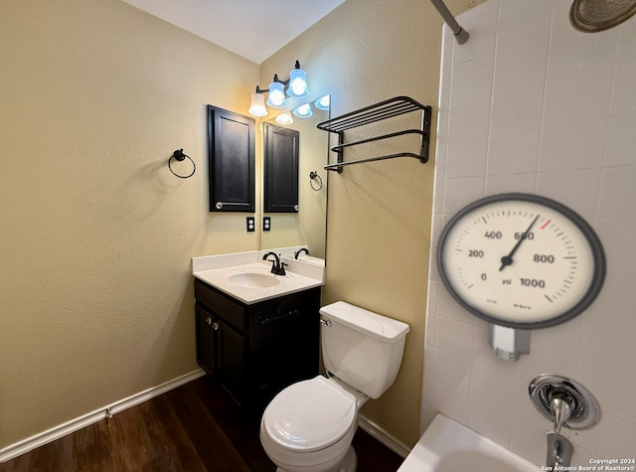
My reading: psi 600
